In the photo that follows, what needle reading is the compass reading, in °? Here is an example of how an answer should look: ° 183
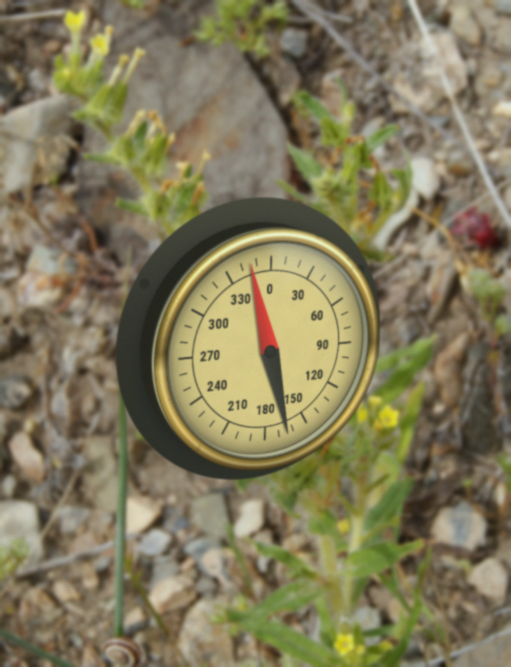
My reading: ° 345
